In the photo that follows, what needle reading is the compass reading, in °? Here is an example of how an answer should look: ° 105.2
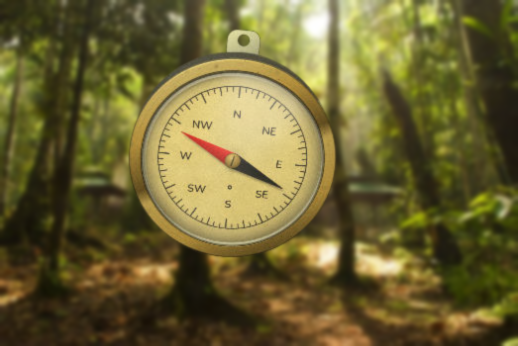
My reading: ° 295
